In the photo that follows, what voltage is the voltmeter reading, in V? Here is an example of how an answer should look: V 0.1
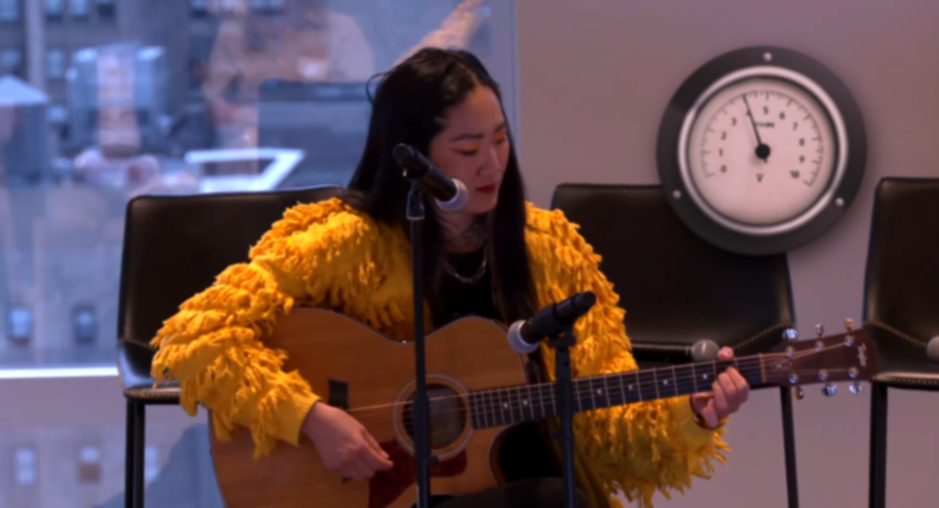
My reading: V 4
